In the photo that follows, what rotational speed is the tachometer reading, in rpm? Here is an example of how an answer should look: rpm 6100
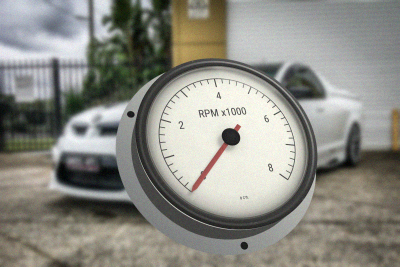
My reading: rpm 0
